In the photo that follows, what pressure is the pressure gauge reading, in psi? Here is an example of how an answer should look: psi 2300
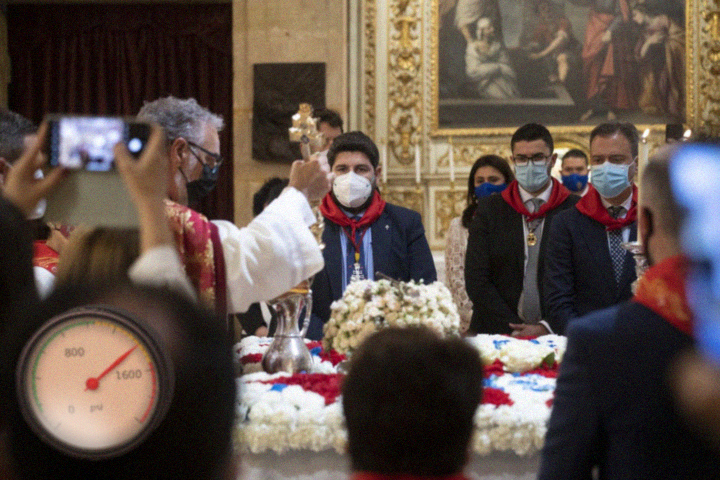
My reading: psi 1400
